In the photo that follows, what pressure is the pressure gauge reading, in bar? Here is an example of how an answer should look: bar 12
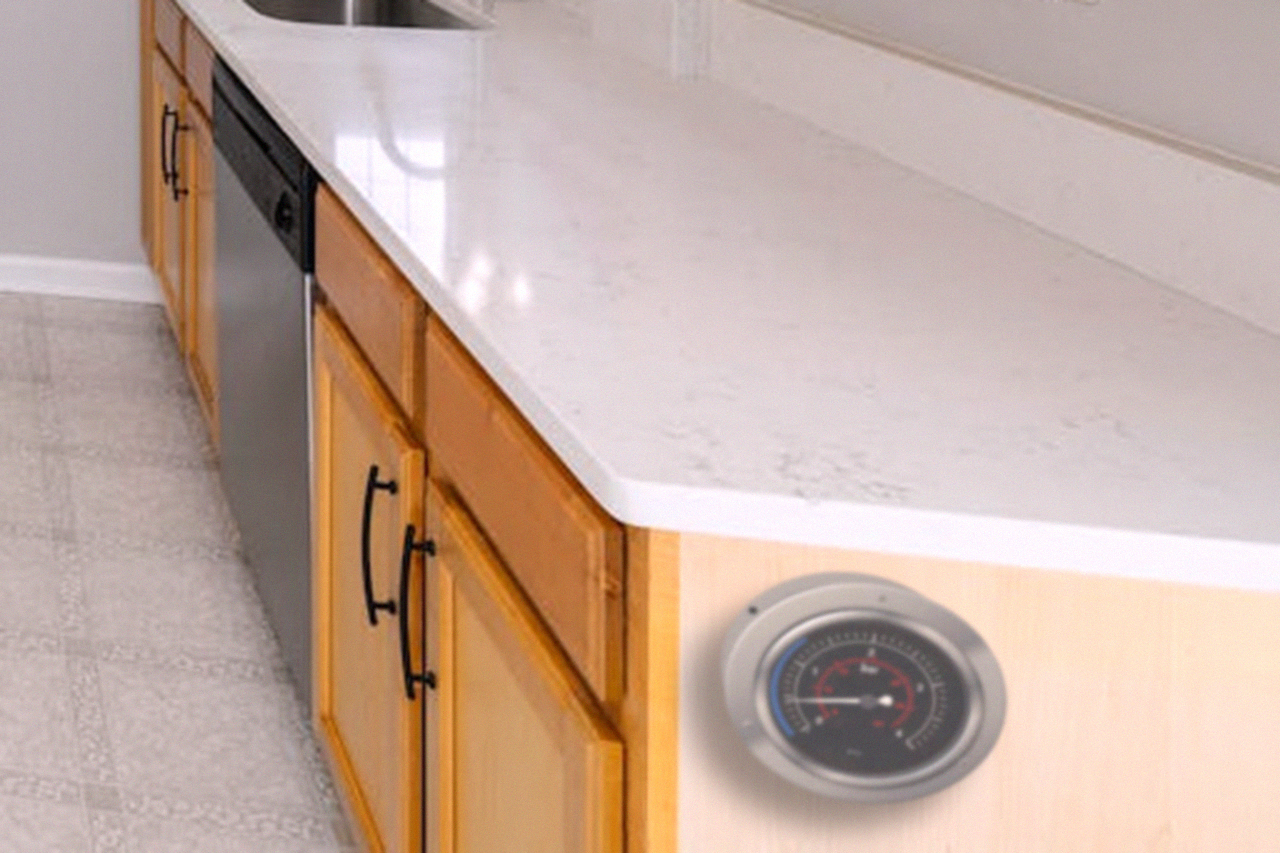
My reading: bar 0.5
